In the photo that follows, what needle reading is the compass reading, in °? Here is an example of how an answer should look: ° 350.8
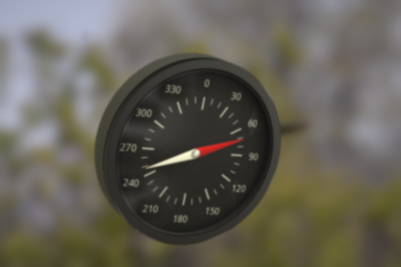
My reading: ° 70
